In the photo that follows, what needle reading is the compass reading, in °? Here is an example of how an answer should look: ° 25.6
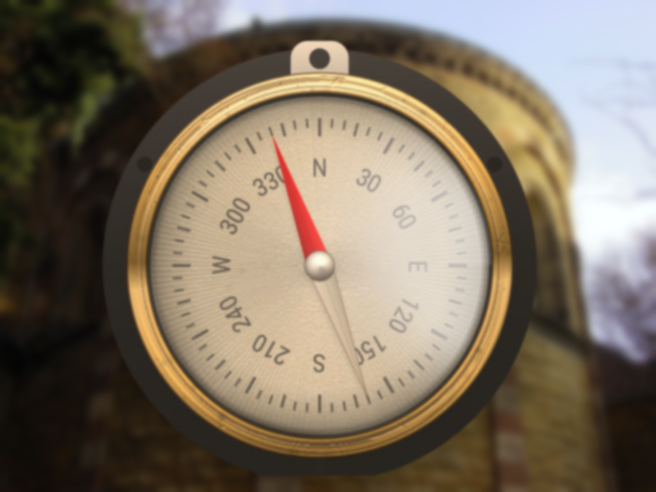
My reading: ° 340
